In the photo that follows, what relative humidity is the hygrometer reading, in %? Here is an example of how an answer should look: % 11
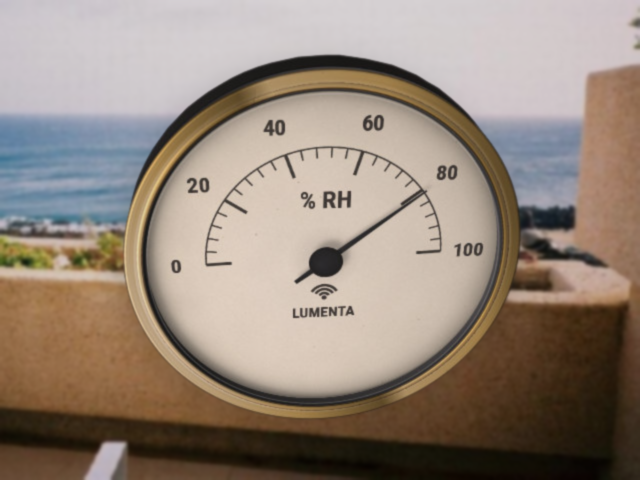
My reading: % 80
